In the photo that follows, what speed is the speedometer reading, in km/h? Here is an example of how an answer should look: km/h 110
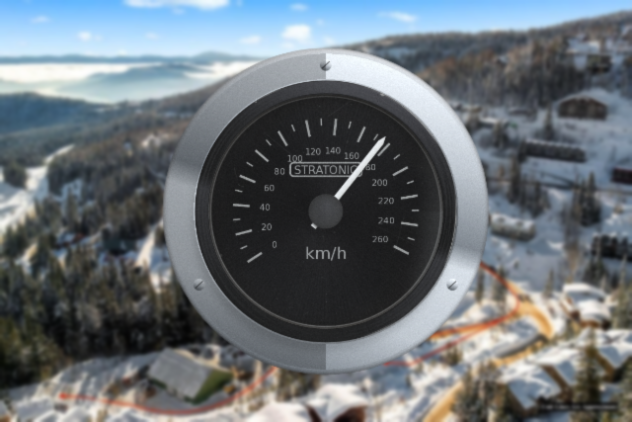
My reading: km/h 175
